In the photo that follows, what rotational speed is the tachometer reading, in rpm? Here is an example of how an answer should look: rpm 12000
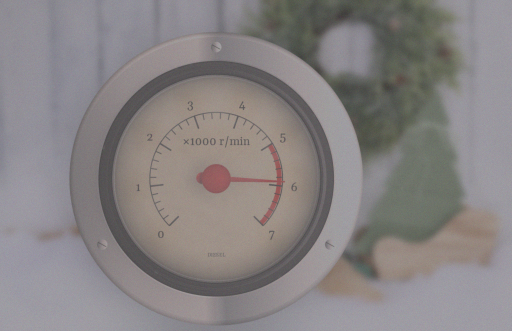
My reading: rpm 5900
